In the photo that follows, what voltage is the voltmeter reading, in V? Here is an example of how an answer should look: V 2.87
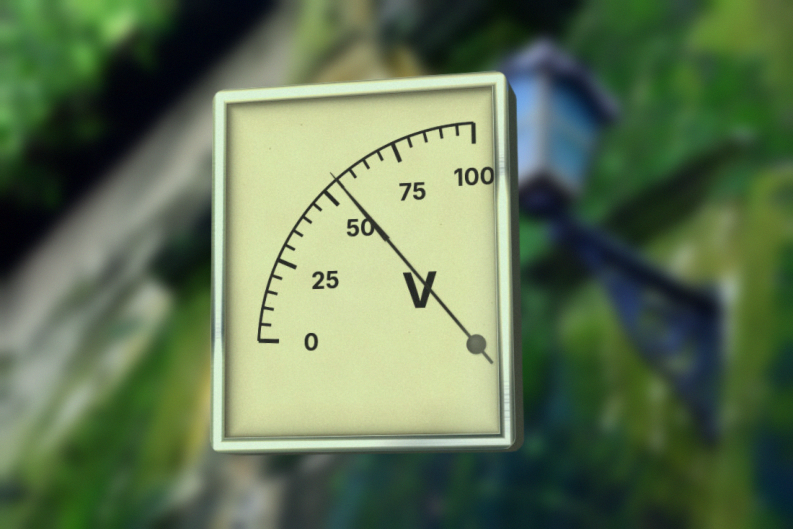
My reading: V 55
